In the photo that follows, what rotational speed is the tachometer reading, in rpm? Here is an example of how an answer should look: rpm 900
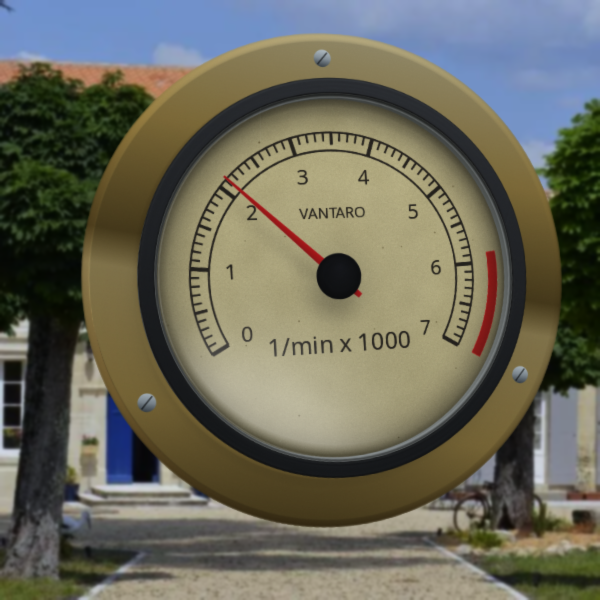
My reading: rpm 2100
